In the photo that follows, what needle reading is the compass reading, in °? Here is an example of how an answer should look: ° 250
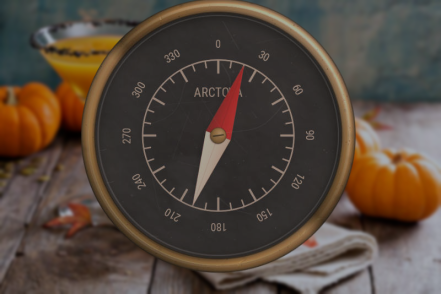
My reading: ° 20
